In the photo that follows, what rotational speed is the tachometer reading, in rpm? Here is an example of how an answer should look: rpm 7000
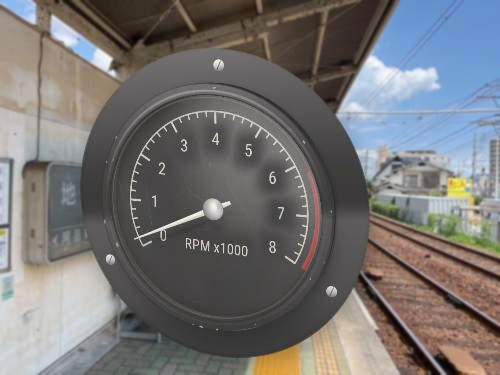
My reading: rpm 200
